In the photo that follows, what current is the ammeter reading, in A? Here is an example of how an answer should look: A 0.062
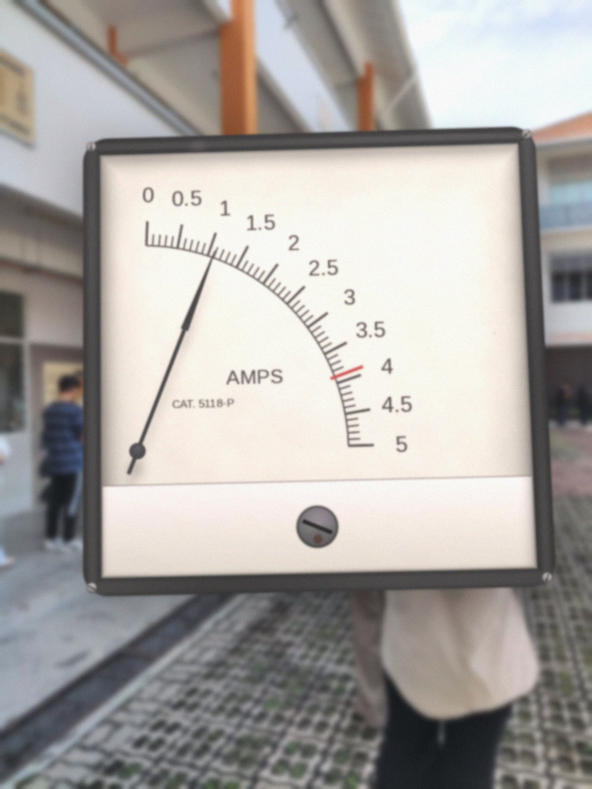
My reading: A 1.1
